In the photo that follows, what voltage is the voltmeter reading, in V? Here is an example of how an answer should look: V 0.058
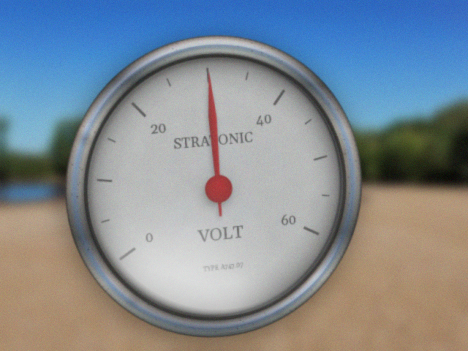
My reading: V 30
